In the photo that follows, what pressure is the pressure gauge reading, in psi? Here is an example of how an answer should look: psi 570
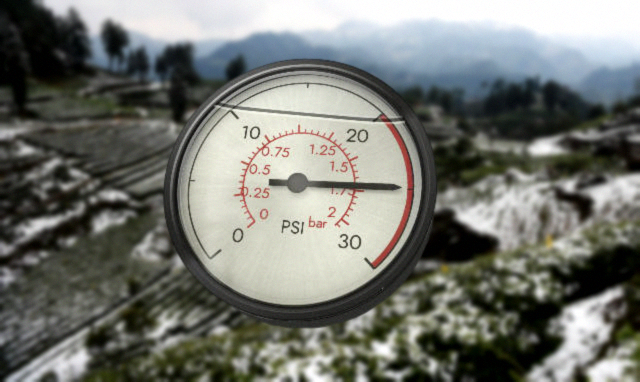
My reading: psi 25
